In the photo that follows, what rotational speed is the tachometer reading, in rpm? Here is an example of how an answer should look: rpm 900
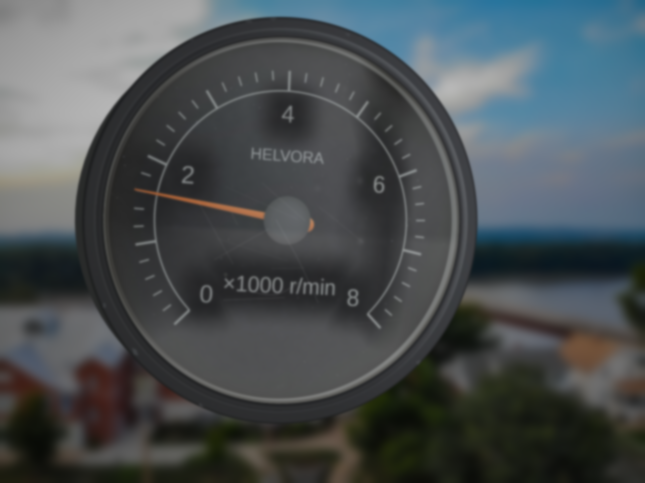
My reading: rpm 1600
